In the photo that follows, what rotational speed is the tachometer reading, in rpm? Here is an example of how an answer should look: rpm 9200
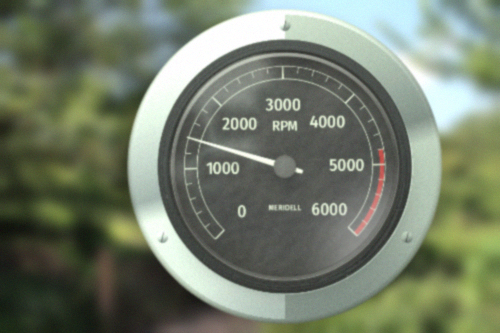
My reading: rpm 1400
